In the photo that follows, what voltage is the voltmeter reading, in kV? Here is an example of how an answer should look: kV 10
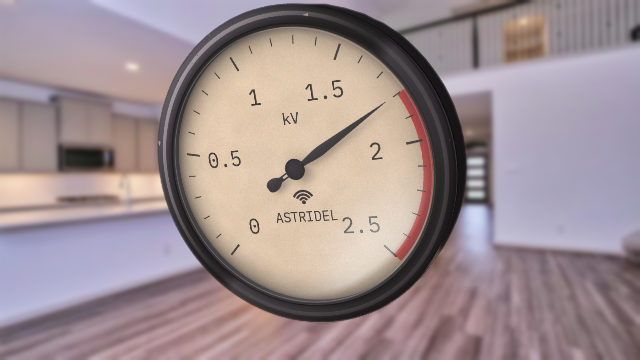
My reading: kV 1.8
